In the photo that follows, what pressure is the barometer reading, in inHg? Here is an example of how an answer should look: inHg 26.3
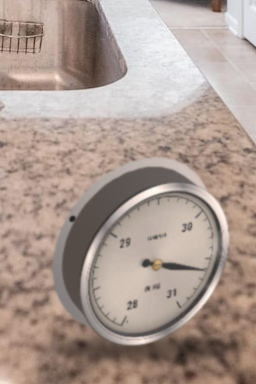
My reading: inHg 30.6
